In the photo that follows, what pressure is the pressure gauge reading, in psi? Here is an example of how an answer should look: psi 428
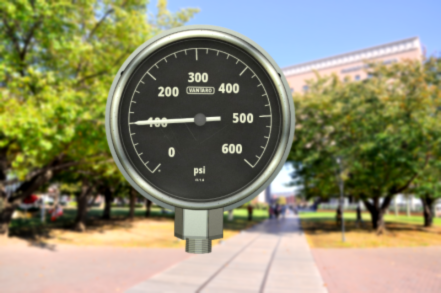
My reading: psi 100
